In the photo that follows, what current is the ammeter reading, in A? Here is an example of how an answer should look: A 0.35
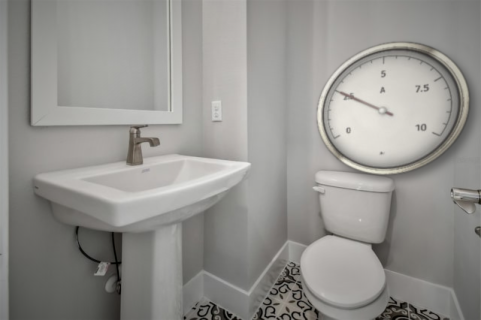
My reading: A 2.5
